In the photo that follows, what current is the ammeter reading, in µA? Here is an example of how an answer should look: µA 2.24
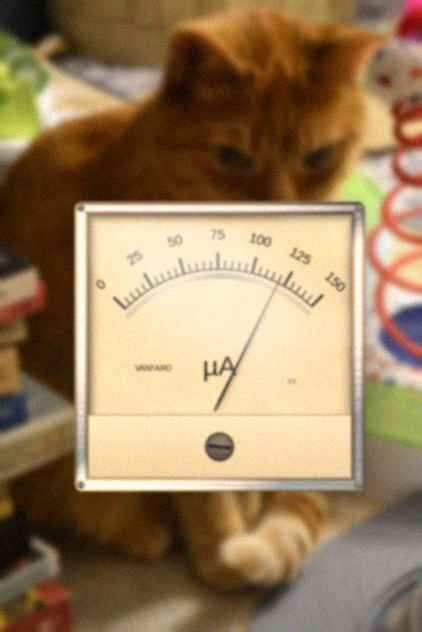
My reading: µA 120
